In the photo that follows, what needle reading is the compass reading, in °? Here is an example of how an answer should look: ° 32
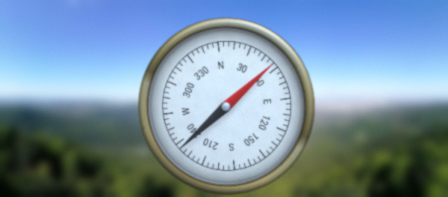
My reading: ° 55
